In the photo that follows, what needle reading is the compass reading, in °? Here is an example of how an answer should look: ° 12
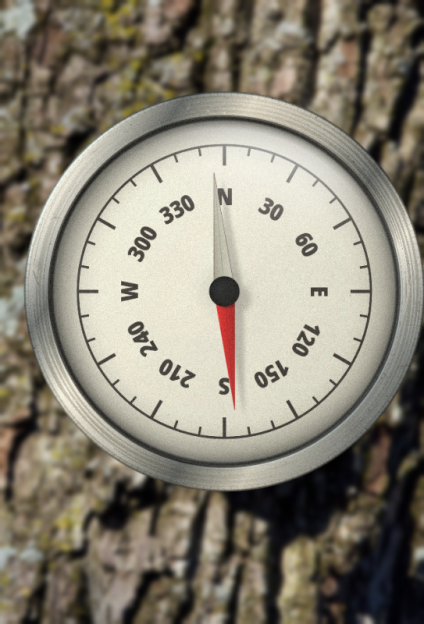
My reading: ° 175
